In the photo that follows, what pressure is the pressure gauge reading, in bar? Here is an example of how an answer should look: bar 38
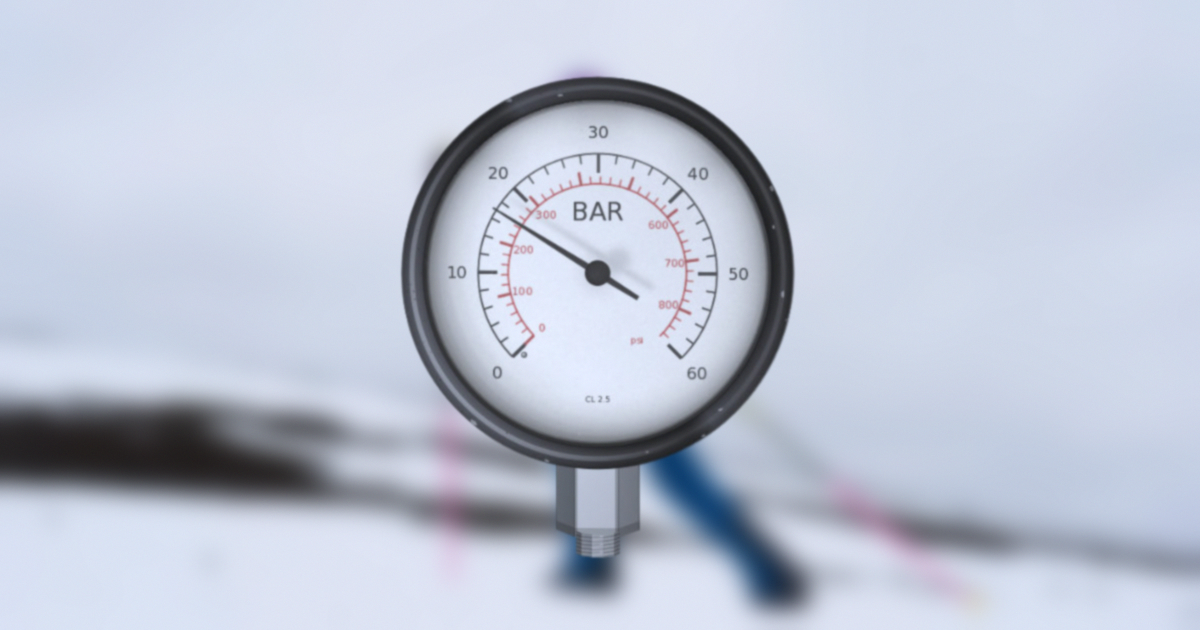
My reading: bar 17
